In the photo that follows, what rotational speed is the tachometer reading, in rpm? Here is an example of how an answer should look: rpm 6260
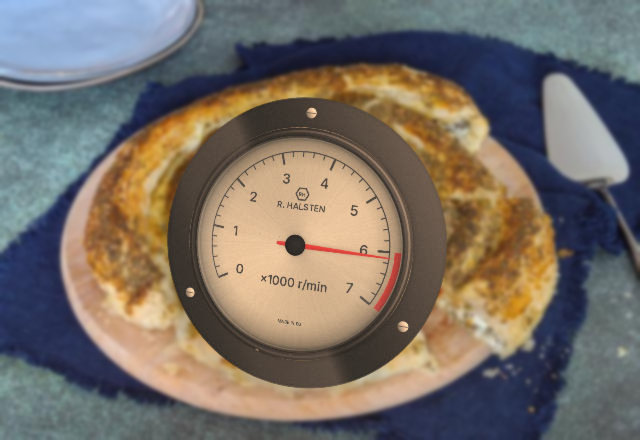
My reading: rpm 6100
